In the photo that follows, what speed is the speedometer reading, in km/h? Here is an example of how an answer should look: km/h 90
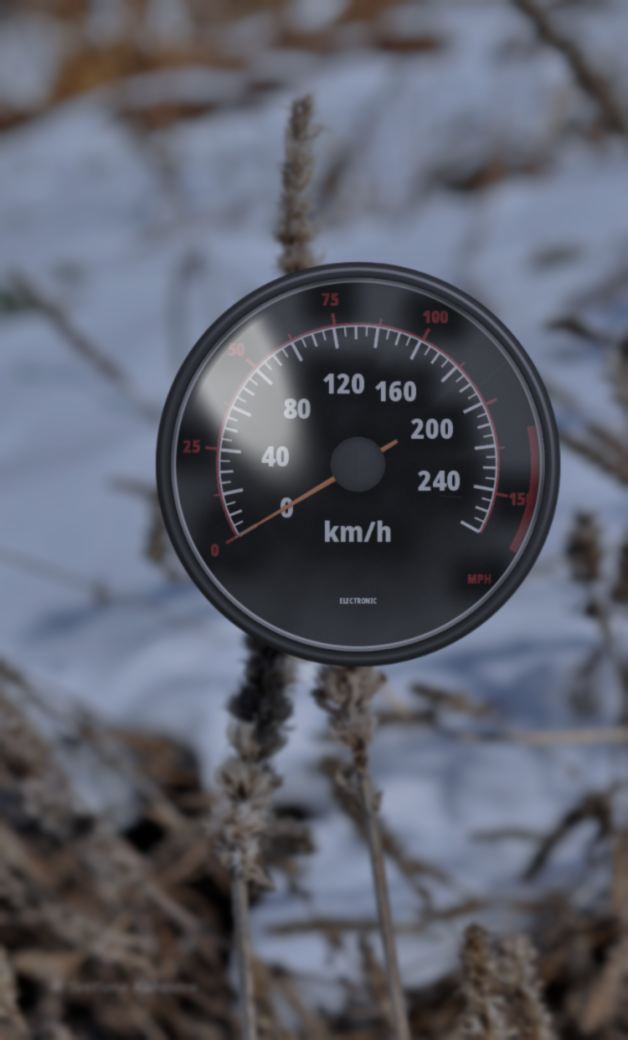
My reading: km/h 0
